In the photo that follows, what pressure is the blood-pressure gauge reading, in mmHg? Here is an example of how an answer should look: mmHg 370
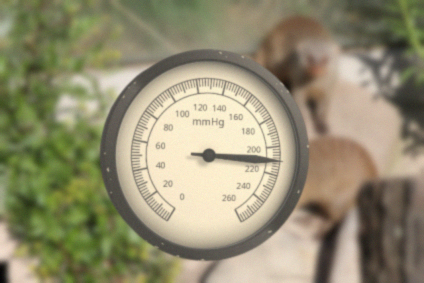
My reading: mmHg 210
